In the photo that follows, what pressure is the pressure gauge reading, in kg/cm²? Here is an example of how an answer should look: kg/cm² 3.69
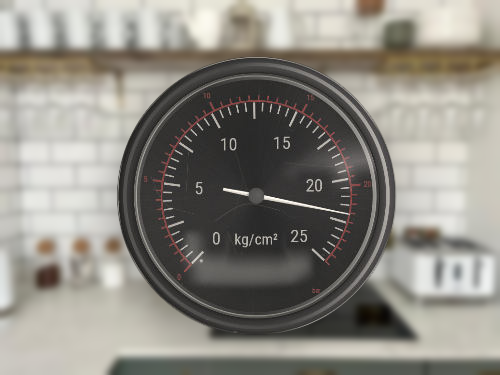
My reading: kg/cm² 22
